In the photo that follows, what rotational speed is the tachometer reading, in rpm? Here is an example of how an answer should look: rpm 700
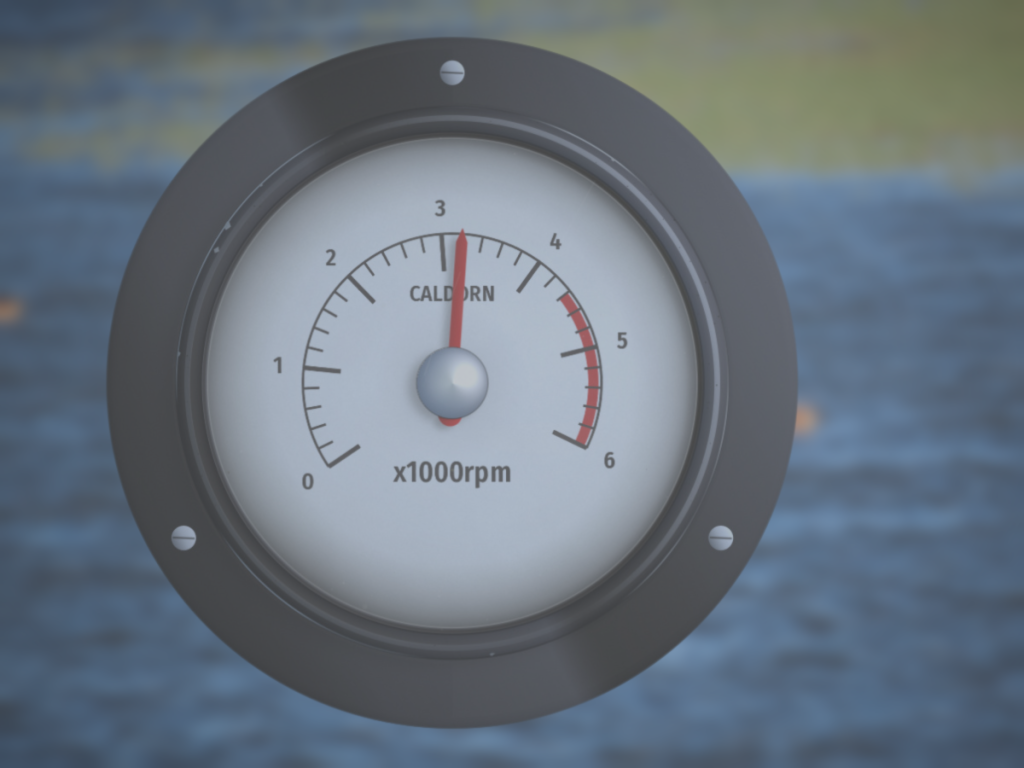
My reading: rpm 3200
